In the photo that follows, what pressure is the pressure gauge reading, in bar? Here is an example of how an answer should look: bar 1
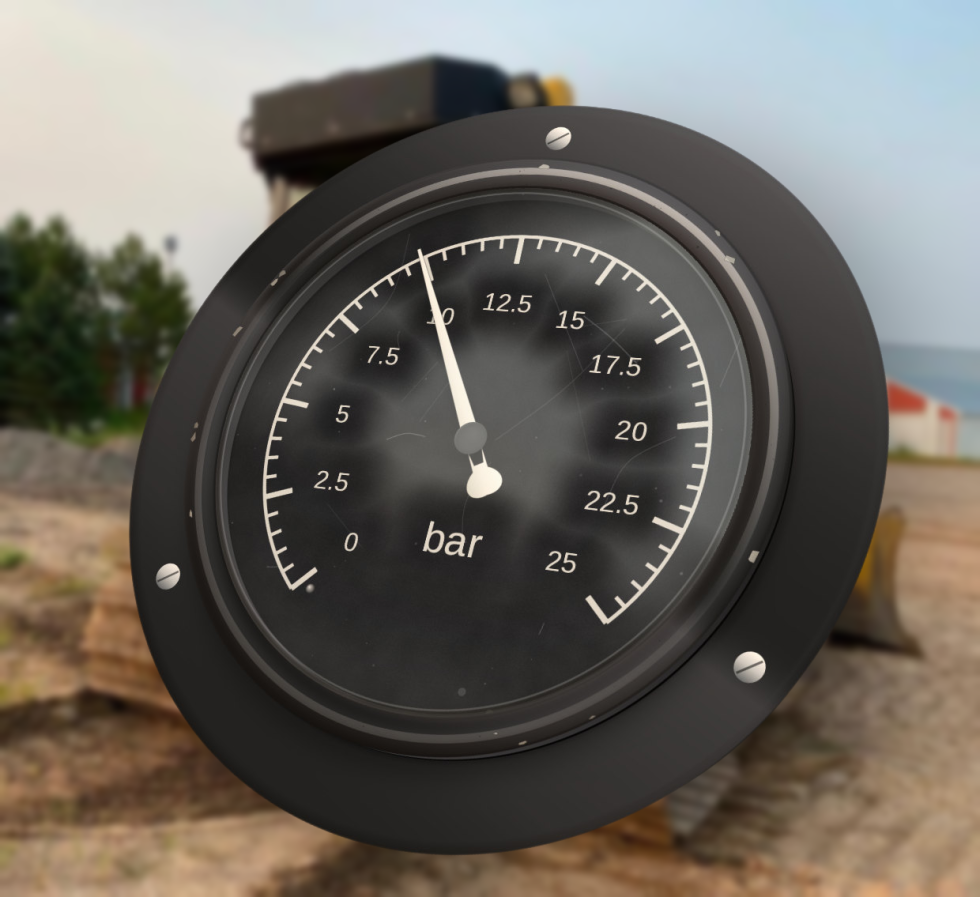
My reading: bar 10
